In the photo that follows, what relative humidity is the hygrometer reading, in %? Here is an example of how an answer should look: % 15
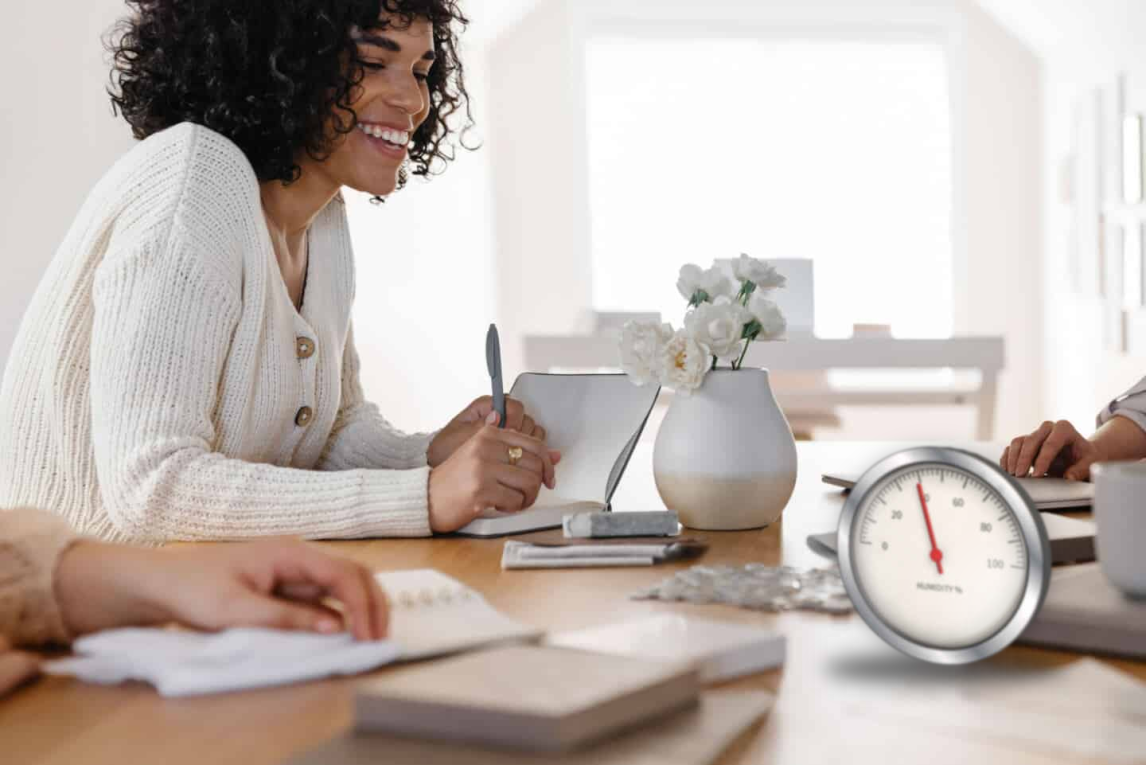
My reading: % 40
